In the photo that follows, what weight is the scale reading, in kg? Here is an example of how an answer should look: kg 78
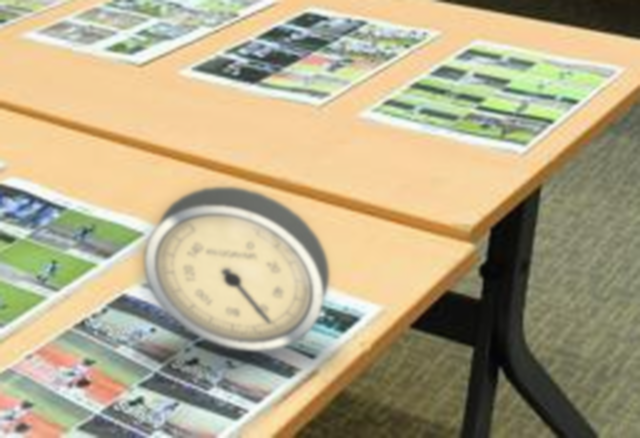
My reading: kg 60
